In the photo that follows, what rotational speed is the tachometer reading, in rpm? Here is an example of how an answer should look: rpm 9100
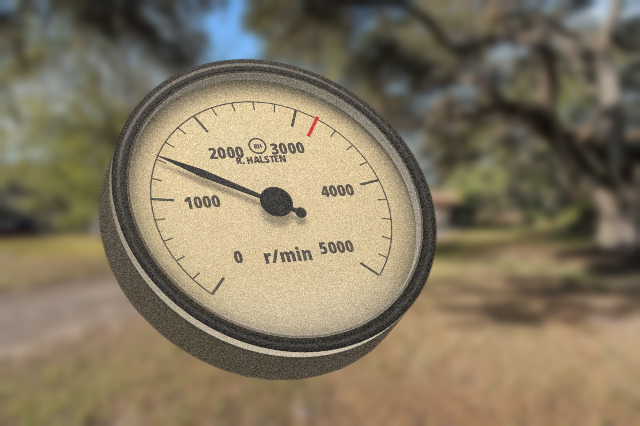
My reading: rpm 1400
